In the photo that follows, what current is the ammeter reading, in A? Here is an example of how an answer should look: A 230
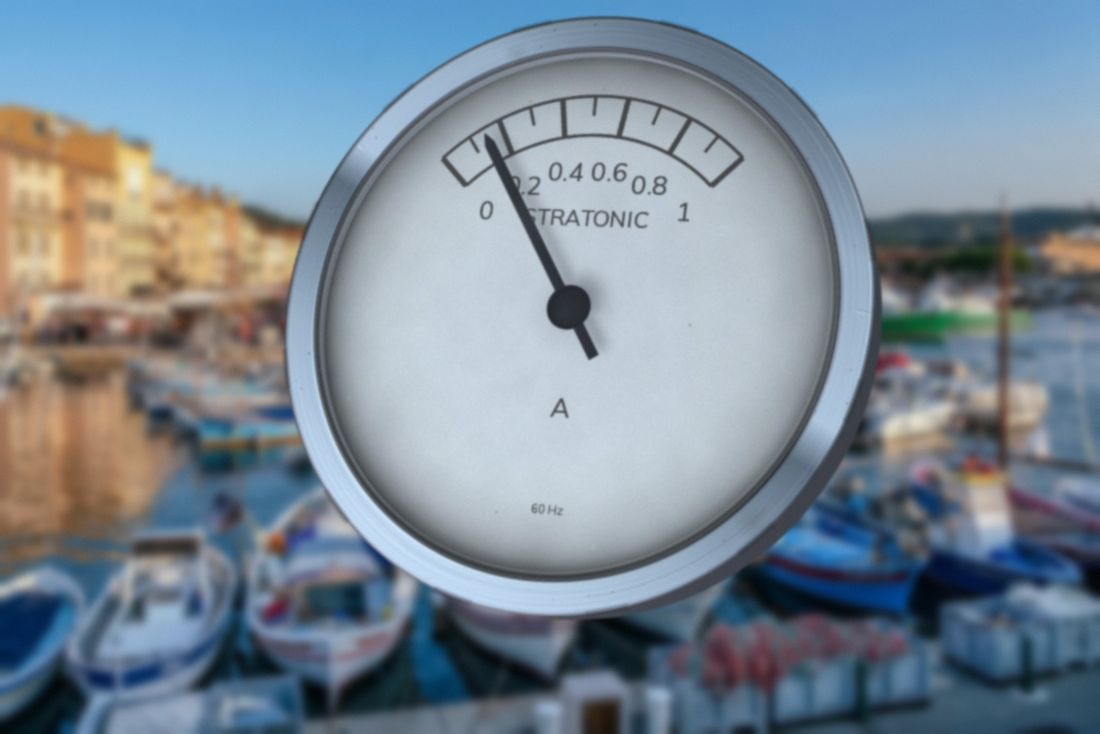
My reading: A 0.15
